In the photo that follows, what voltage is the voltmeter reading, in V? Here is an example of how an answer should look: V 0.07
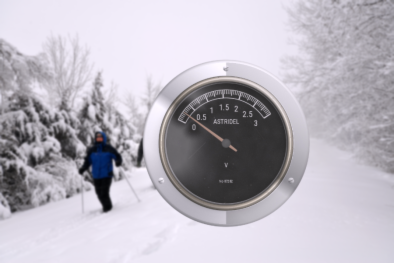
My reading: V 0.25
